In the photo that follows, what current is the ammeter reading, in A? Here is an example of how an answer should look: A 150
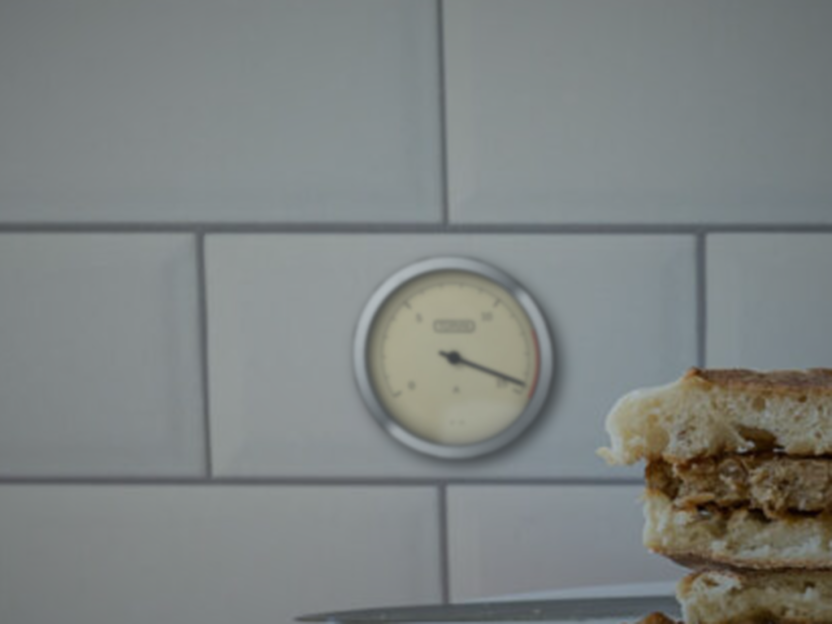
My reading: A 14.5
